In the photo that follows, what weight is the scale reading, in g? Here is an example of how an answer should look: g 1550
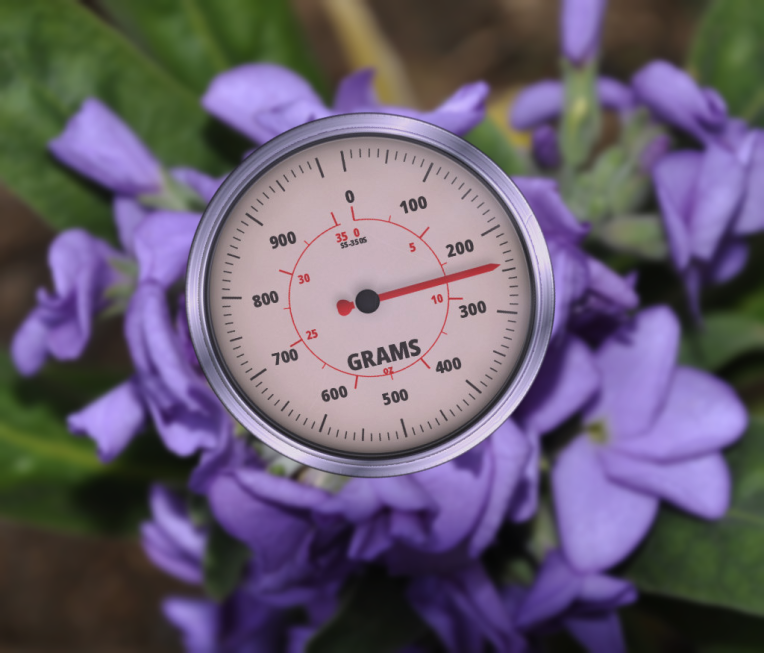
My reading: g 240
